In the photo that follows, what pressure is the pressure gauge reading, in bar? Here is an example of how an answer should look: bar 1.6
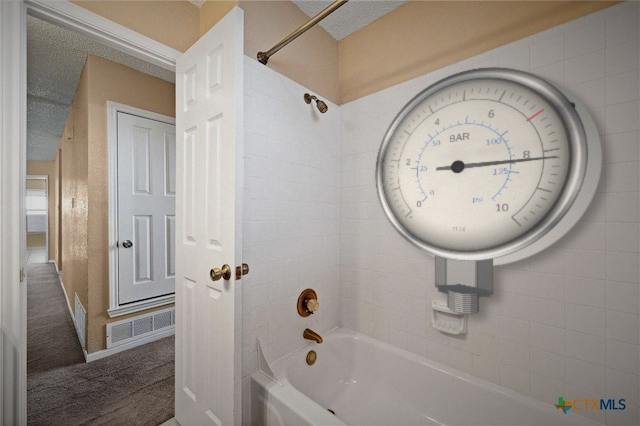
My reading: bar 8.2
